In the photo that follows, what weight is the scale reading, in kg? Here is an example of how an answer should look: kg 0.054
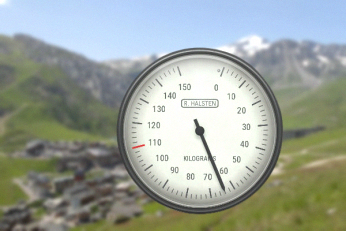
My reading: kg 64
